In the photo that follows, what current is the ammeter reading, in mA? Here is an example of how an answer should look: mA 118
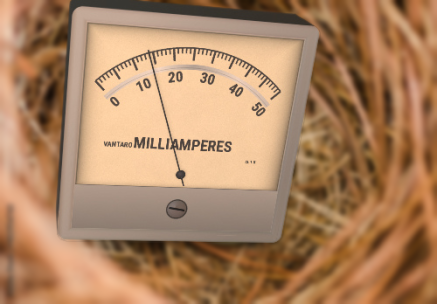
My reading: mA 14
